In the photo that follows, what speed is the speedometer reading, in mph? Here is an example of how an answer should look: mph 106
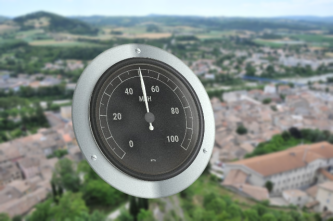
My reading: mph 50
